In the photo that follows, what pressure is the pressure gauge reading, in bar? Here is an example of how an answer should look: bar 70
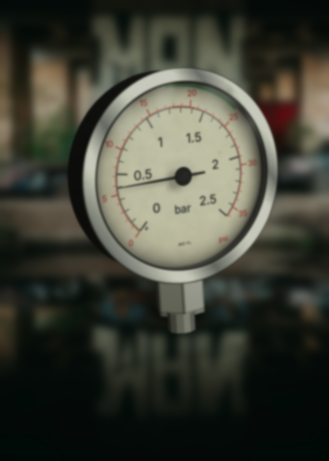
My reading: bar 0.4
